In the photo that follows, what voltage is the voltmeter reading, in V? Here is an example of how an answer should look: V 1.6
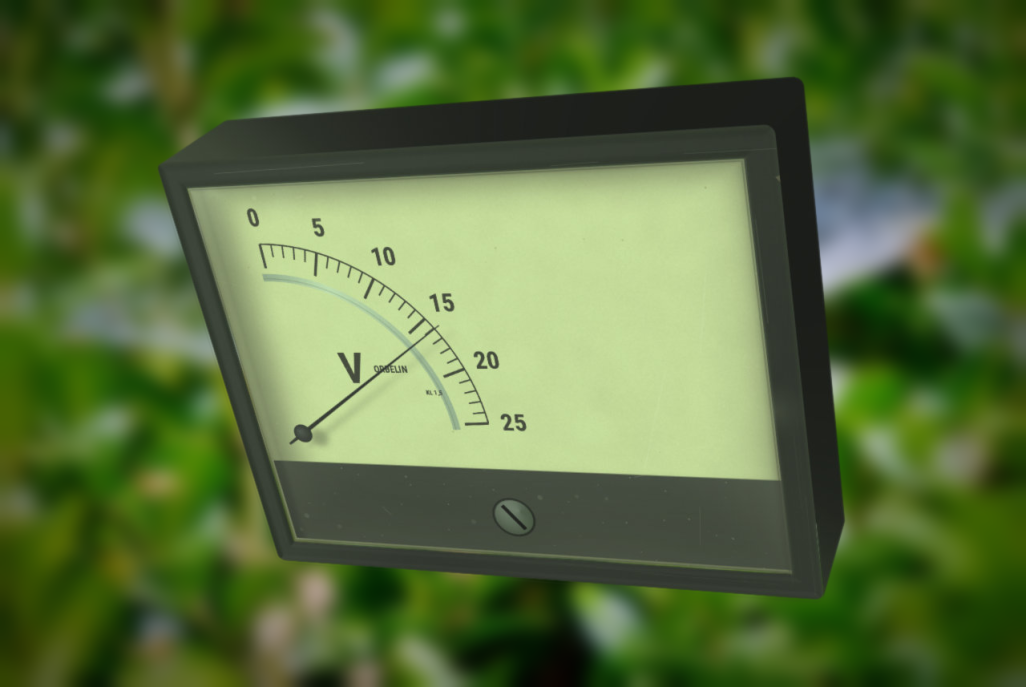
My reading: V 16
